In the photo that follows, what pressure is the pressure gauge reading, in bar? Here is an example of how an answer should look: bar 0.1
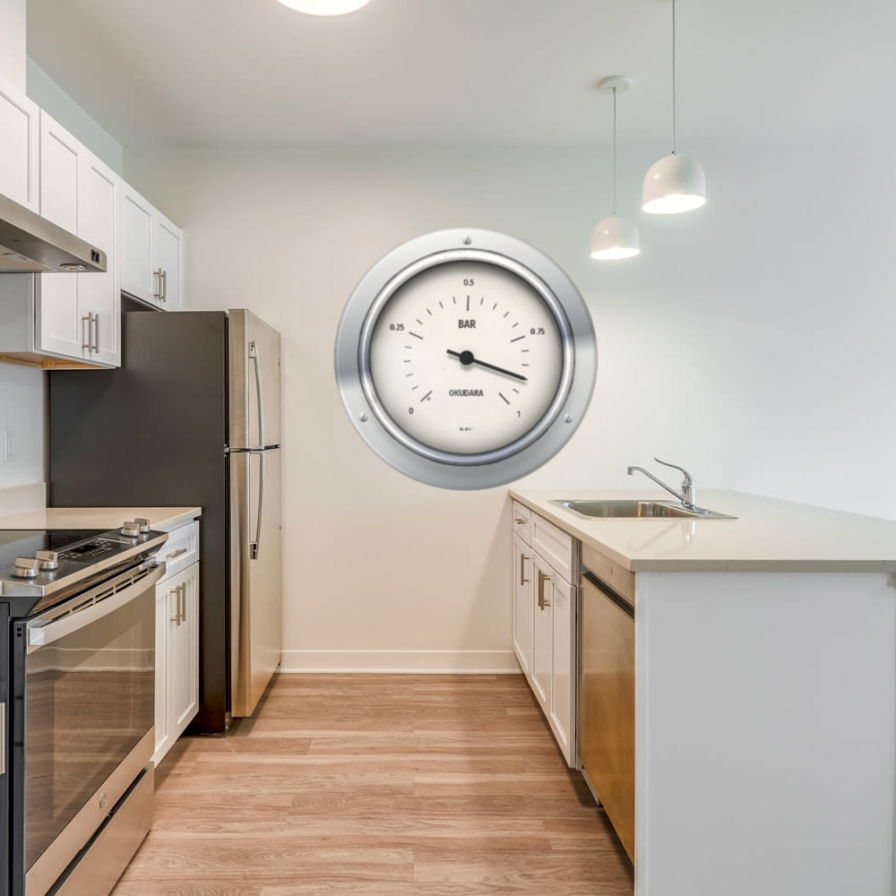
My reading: bar 0.9
